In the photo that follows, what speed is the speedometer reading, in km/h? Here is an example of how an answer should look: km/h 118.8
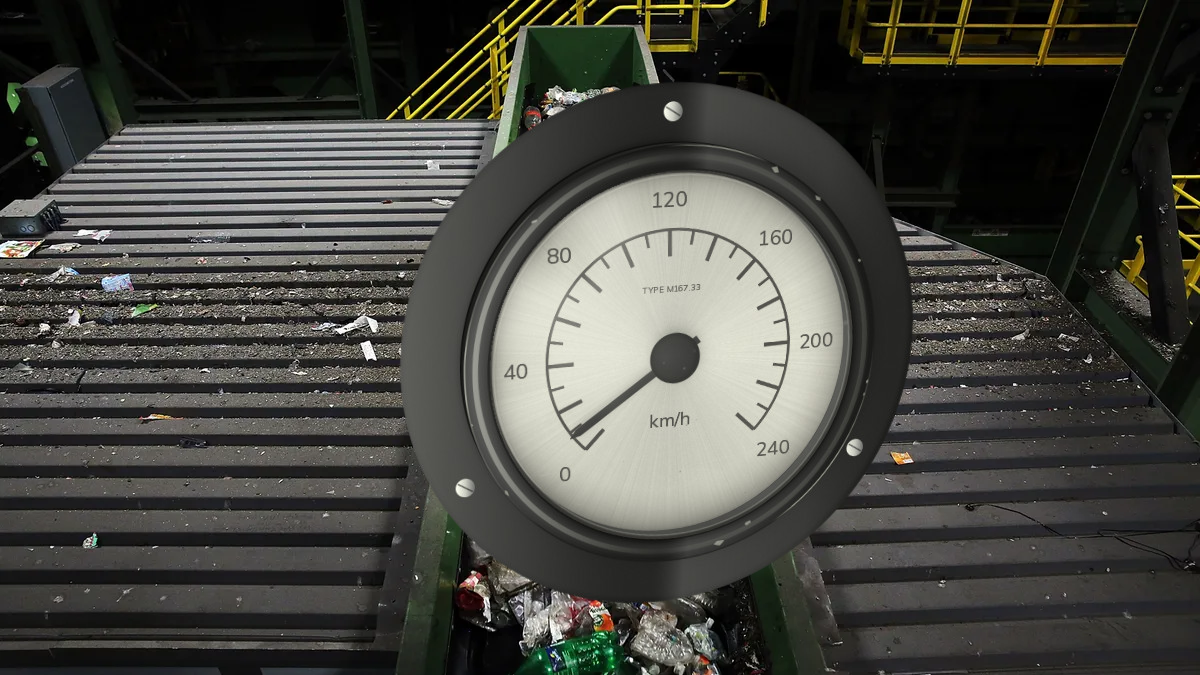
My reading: km/h 10
